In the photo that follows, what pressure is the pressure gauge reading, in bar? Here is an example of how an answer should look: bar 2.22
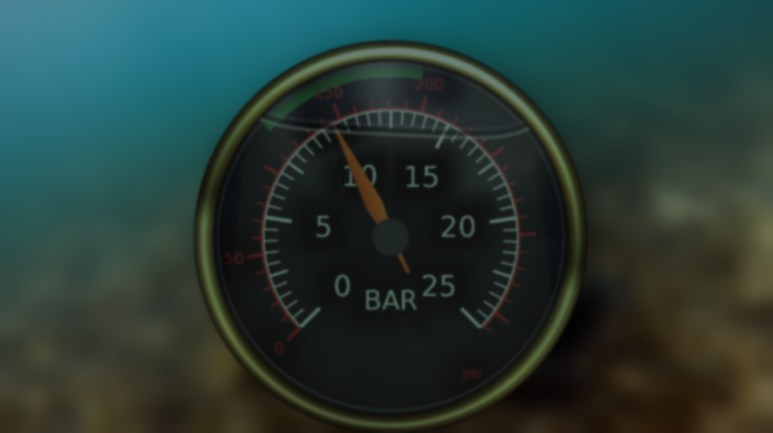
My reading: bar 10
